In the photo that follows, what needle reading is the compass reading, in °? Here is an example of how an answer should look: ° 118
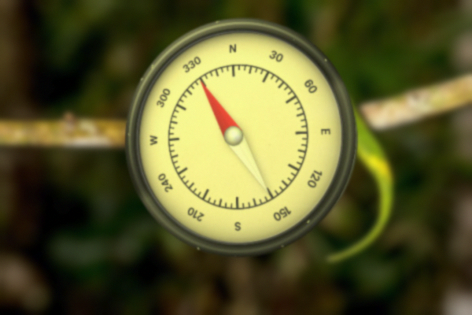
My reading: ° 330
